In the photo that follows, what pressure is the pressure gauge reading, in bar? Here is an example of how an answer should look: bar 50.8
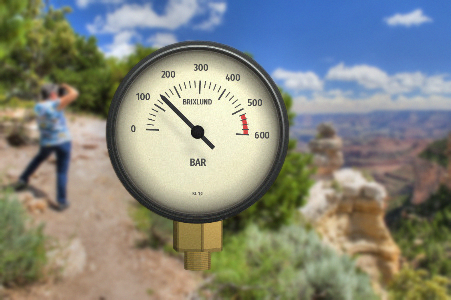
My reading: bar 140
